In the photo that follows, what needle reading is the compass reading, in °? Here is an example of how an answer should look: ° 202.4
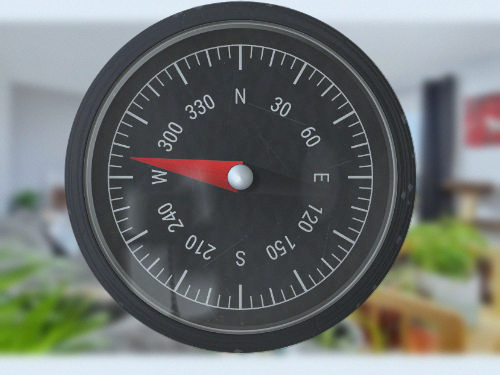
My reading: ° 280
